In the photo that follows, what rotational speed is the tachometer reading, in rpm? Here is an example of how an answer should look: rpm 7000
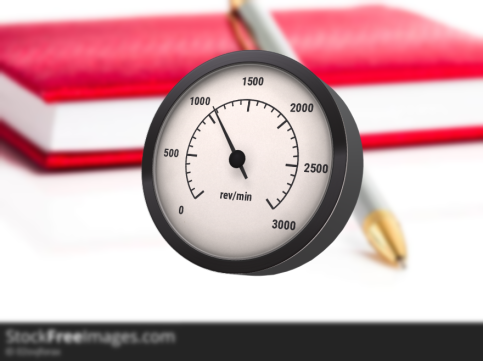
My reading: rpm 1100
